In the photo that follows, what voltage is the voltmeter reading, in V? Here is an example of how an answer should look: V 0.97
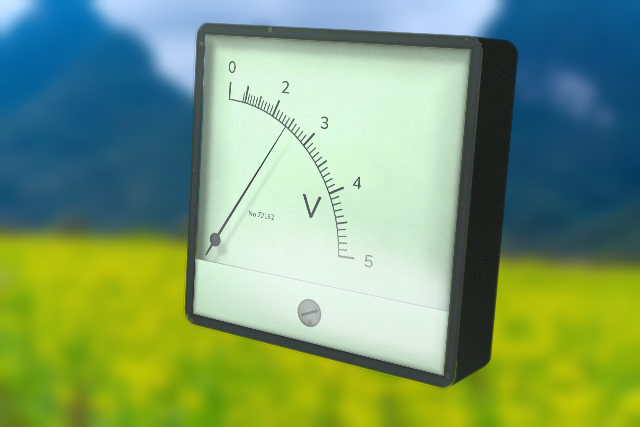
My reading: V 2.5
